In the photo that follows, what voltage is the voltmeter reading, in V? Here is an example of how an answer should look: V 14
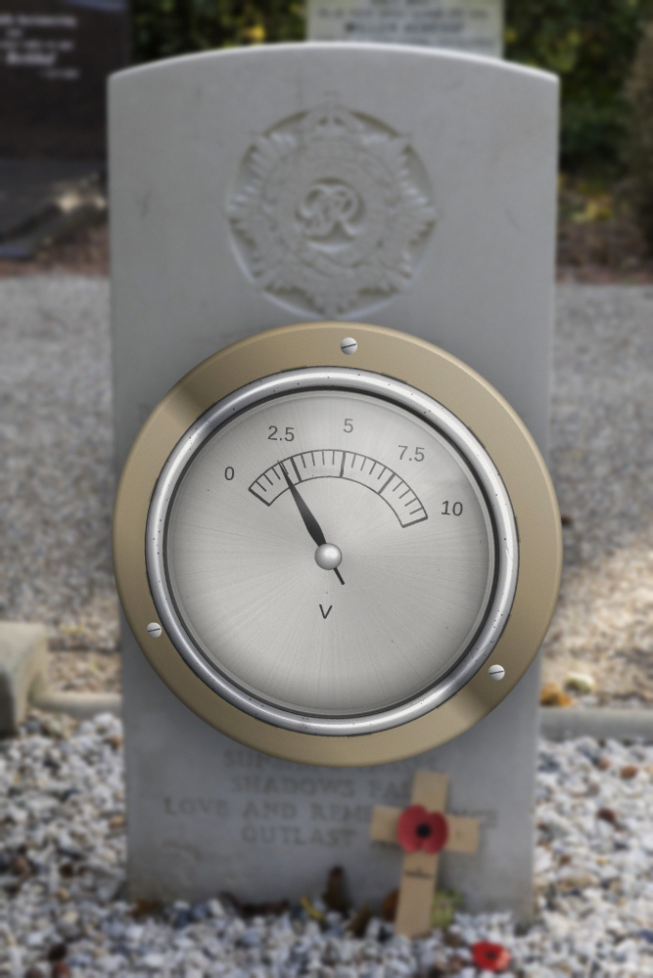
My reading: V 2
